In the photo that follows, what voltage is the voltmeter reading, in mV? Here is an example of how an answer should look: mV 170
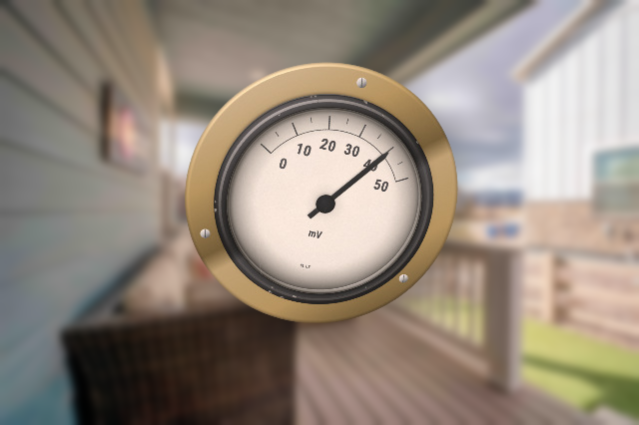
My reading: mV 40
